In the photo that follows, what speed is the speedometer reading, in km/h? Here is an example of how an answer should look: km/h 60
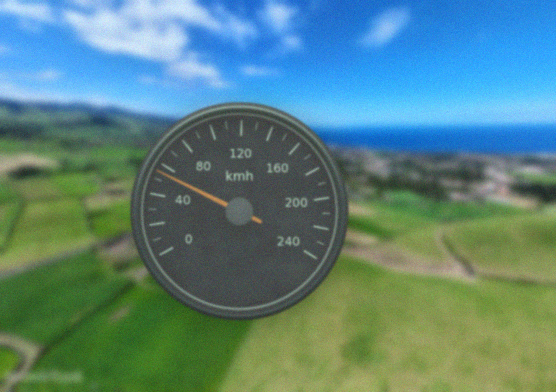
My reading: km/h 55
